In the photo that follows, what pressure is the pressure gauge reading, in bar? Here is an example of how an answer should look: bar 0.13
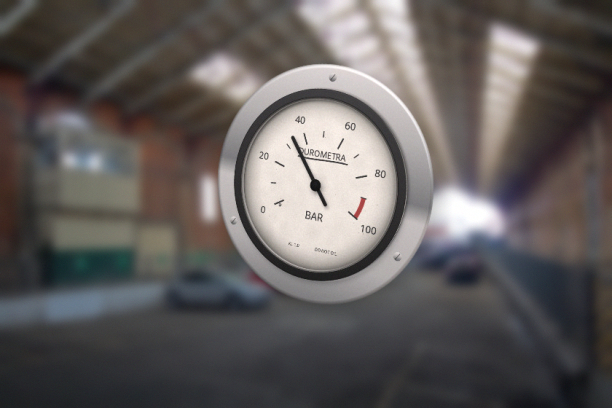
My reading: bar 35
